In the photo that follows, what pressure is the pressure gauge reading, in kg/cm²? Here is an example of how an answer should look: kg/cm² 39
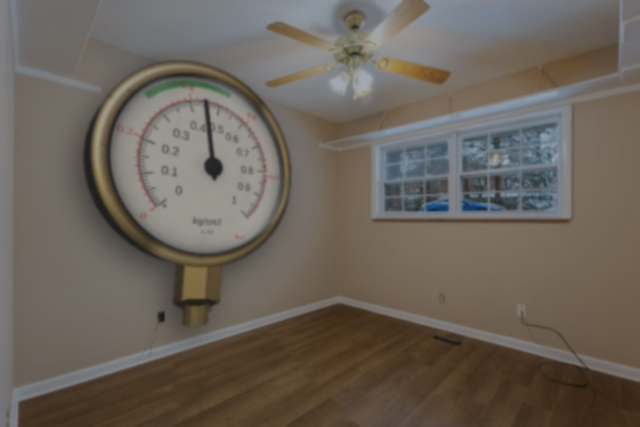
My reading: kg/cm² 0.45
